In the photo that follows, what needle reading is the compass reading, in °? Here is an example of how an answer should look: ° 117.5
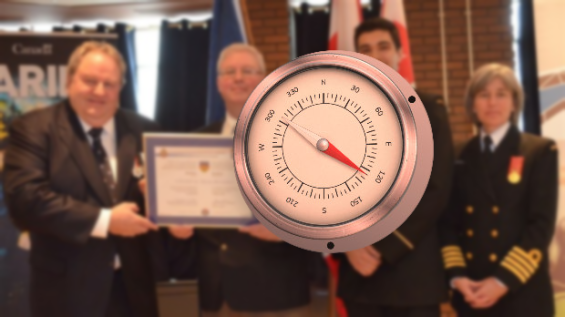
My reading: ° 125
